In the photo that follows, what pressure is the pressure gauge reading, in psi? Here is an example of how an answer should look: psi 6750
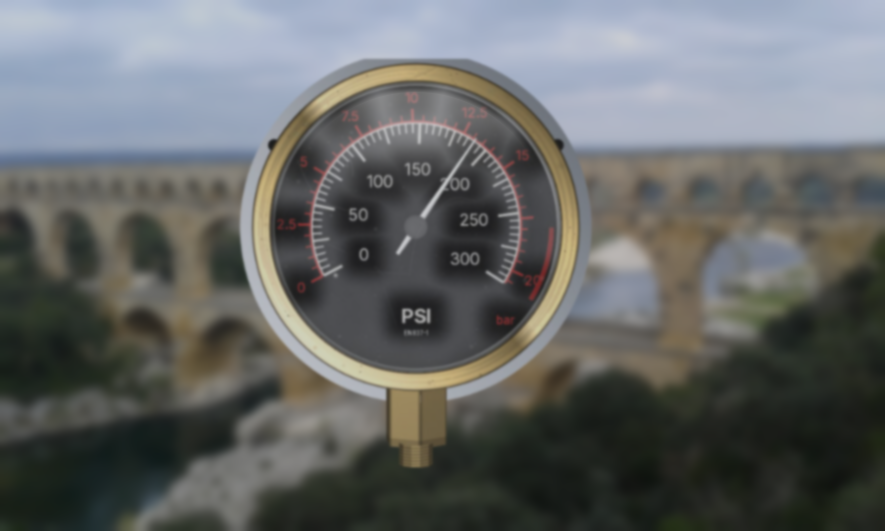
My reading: psi 190
